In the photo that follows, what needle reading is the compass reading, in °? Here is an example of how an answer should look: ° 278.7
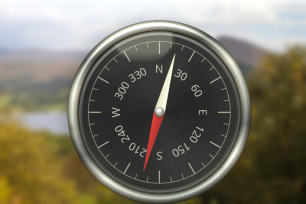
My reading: ° 195
